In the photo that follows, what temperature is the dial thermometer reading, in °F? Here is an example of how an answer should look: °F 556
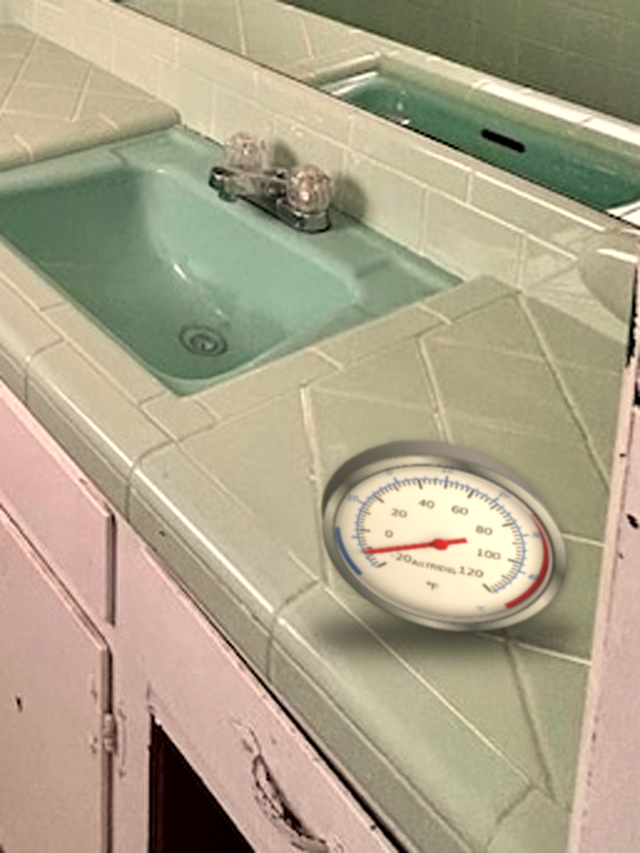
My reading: °F -10
